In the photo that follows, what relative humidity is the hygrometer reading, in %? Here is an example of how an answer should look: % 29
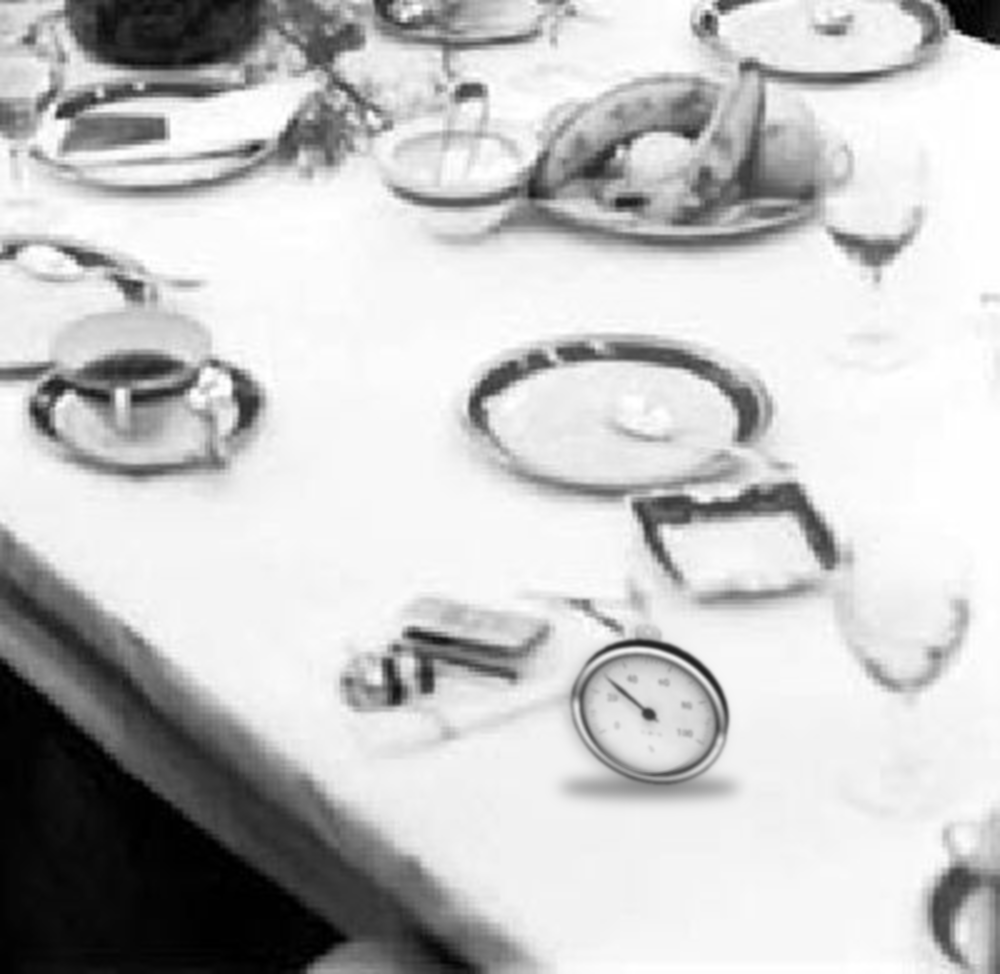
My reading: % 30
